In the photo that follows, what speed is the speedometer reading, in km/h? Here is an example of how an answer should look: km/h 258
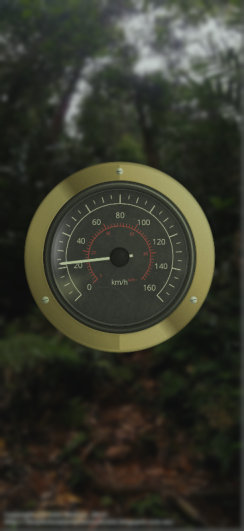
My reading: km/h 22.5
